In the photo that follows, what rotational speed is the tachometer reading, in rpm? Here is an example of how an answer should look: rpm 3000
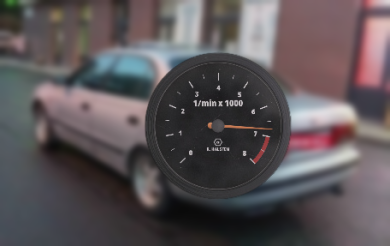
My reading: rpm 6750
